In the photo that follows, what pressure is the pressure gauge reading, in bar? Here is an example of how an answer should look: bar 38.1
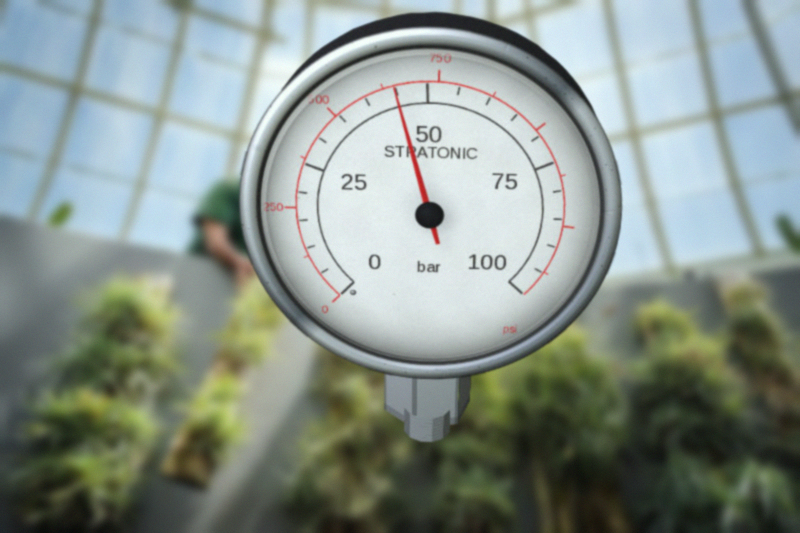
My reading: bar 45
